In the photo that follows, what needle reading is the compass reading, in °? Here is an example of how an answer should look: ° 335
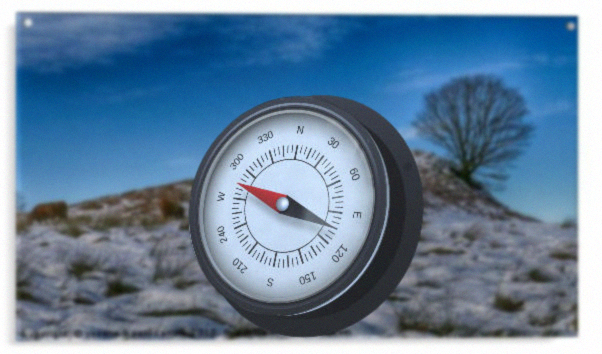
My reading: ° 285
